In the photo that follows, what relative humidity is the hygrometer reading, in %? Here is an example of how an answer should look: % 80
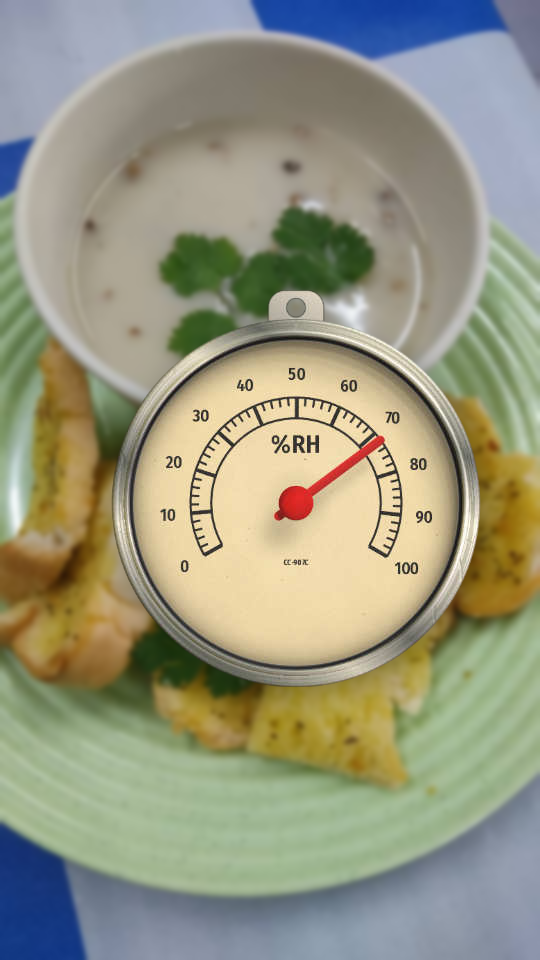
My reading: % 72
